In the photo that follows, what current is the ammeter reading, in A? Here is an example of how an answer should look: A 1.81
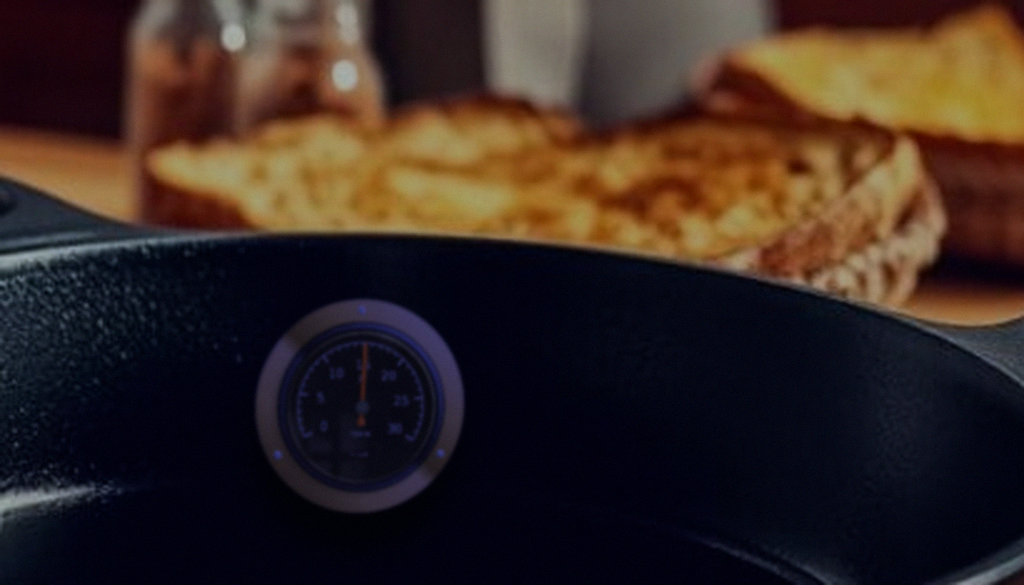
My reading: A 15
